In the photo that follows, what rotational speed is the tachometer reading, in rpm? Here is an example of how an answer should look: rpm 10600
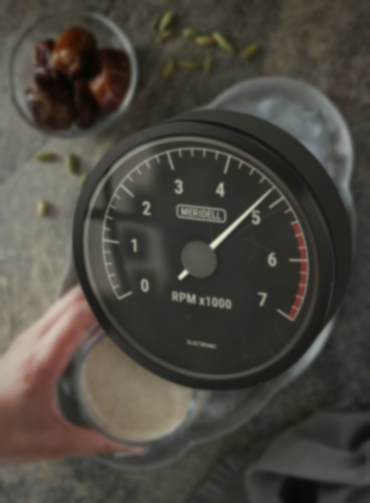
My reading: rpm 4800
